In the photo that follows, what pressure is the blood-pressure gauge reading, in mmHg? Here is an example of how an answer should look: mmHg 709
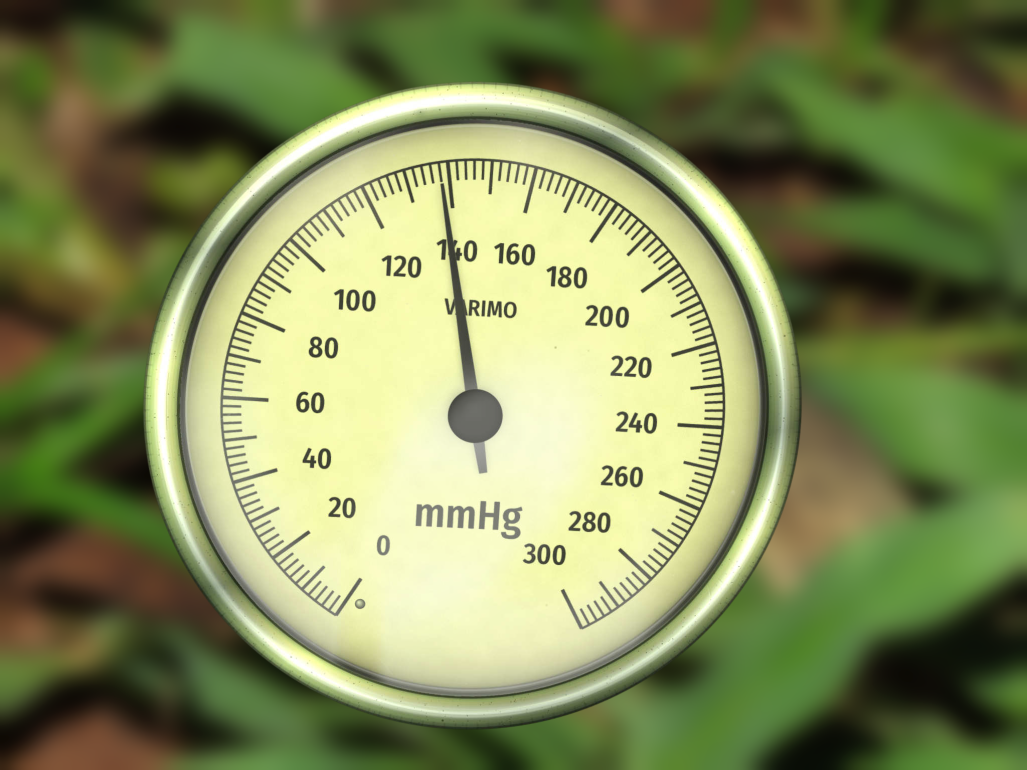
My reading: mmHg 138
